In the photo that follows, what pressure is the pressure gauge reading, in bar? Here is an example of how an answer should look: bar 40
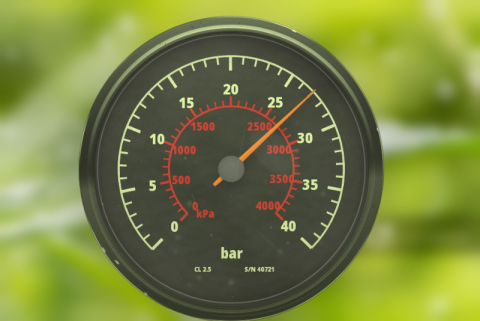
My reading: bar 27
